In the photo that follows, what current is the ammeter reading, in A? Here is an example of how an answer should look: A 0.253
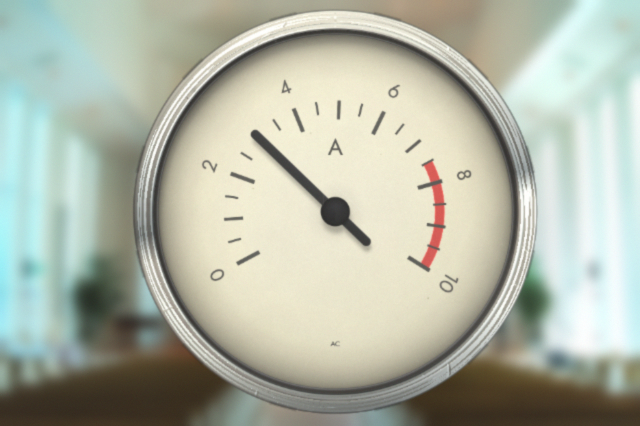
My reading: A 3
